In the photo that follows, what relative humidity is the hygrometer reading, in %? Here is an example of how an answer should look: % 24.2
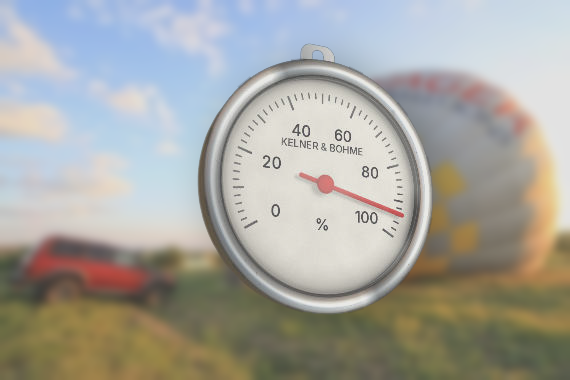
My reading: % 94
